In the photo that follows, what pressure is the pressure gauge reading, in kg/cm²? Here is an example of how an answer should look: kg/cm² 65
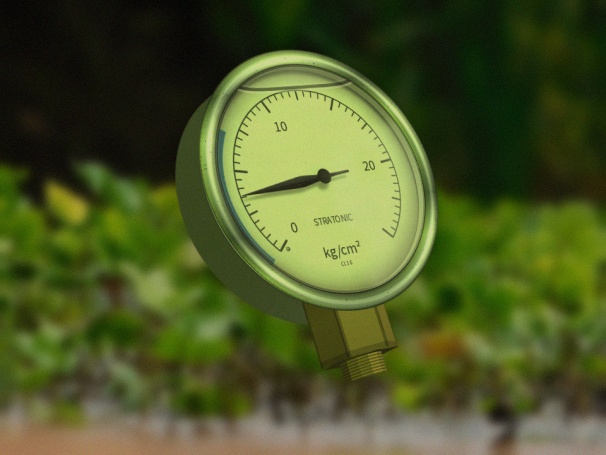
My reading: kg/cm² 3.5
